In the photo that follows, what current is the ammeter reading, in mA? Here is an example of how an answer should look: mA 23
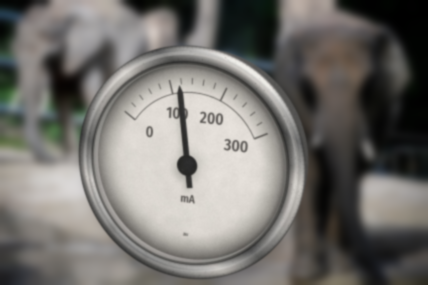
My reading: mA 120
